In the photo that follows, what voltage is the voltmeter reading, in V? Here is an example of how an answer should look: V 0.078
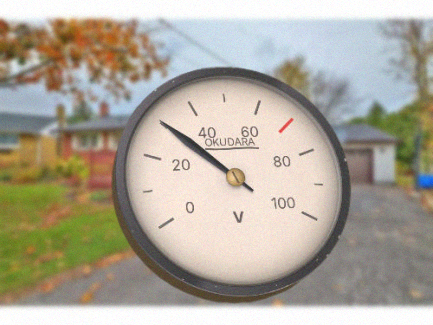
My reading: V 30
